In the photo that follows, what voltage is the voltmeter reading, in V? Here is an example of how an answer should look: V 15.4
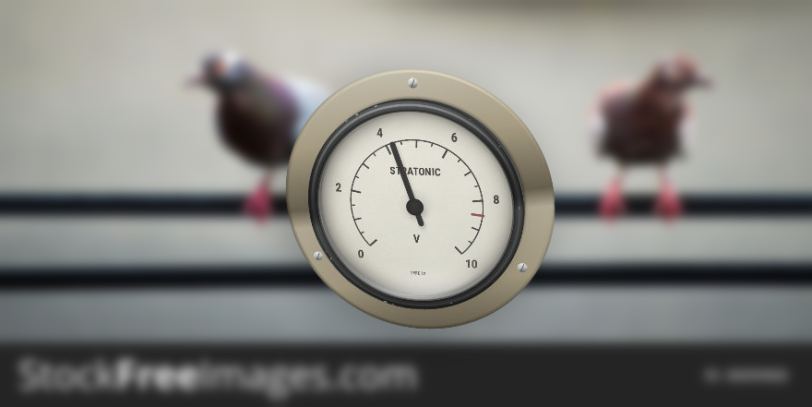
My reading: V 4.25
